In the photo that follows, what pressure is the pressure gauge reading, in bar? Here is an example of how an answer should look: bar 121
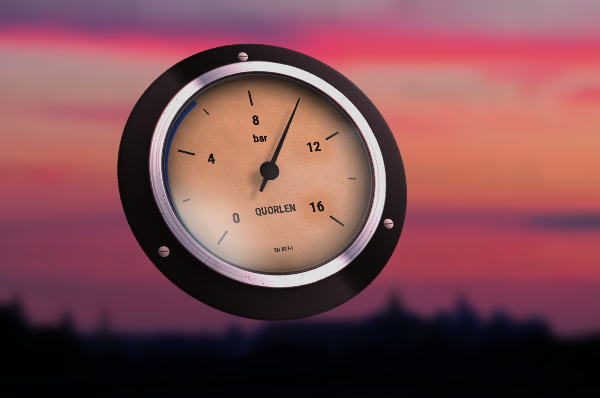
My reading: bar 10
